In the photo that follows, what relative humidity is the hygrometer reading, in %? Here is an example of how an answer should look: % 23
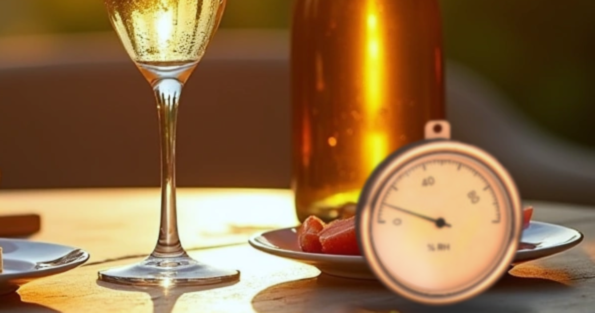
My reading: % 10
